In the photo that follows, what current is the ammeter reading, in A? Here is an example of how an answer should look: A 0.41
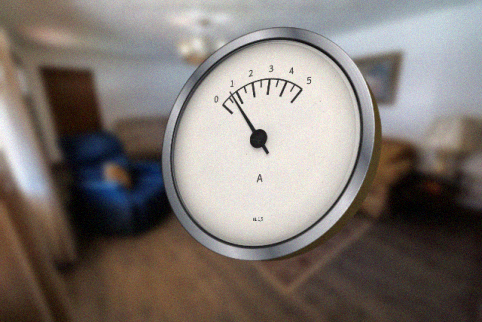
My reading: A 0.75
